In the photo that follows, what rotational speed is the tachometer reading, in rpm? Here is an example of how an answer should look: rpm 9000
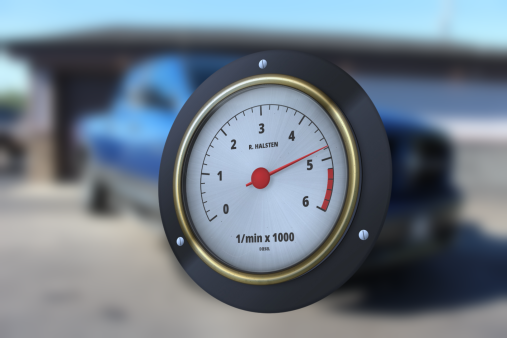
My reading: rpm 4800
